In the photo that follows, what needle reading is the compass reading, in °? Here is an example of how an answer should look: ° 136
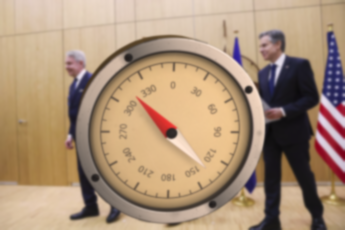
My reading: ° 315
